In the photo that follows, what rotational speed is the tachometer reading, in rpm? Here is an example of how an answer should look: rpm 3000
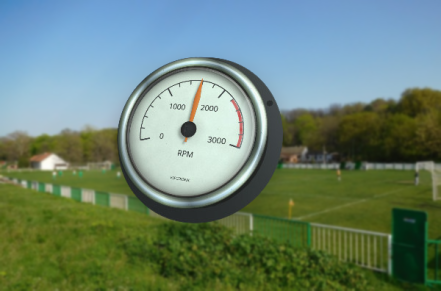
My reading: rpm 1600
